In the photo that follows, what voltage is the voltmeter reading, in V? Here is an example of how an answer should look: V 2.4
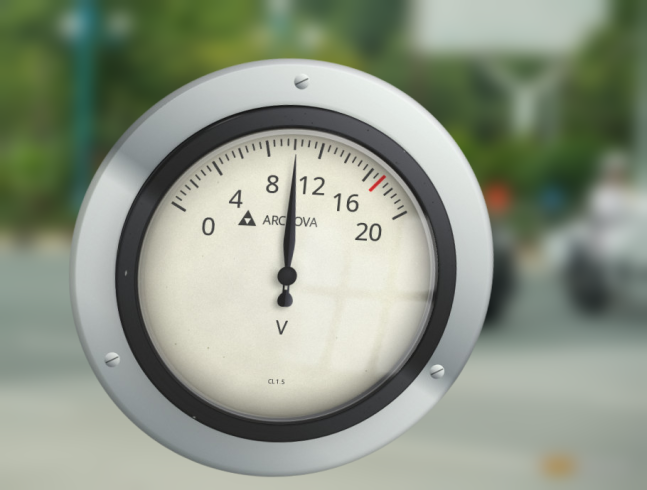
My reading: V 10
